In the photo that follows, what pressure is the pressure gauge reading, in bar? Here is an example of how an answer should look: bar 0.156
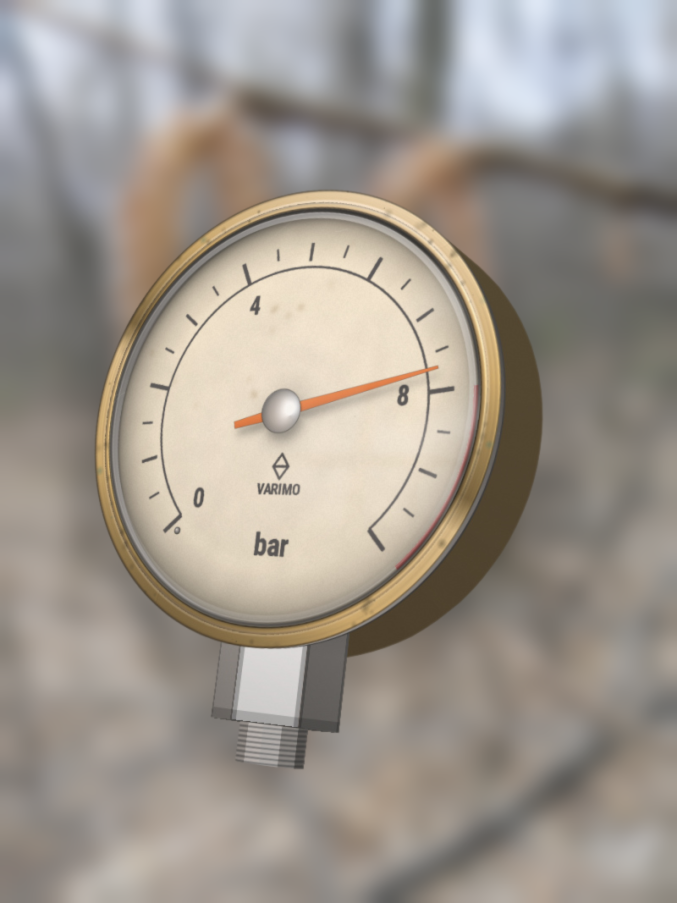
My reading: bar 7.75
